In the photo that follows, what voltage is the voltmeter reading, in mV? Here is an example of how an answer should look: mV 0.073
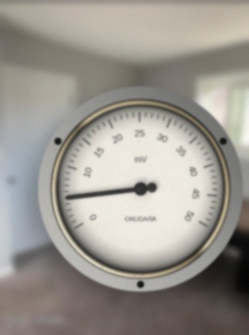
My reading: mV 5
